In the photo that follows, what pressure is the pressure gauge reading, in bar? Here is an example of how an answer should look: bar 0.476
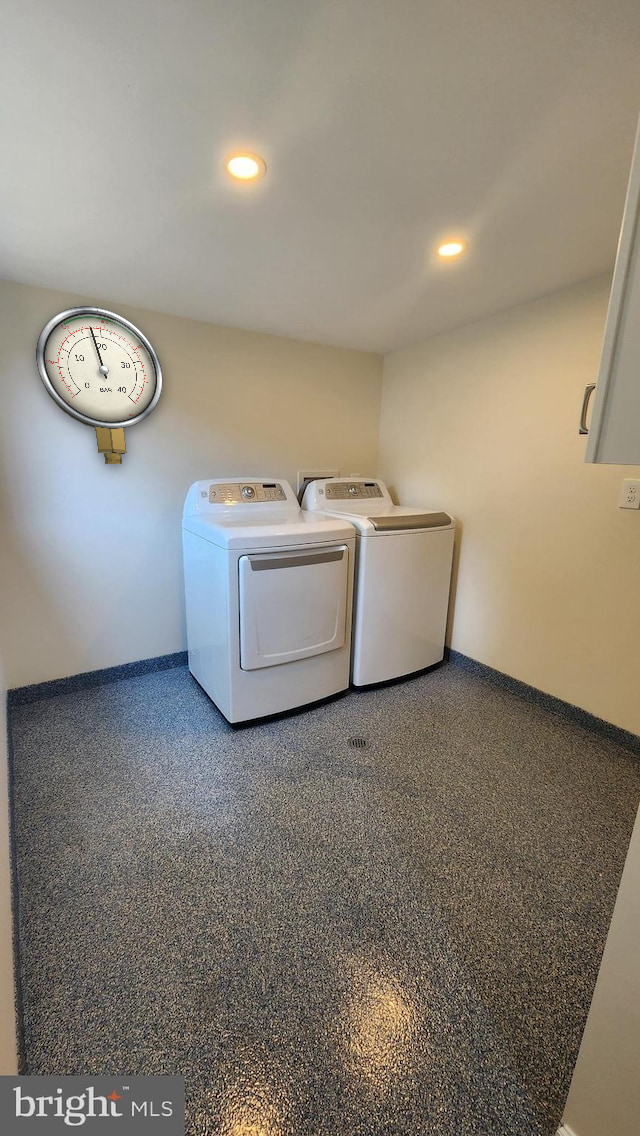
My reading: bar 18
